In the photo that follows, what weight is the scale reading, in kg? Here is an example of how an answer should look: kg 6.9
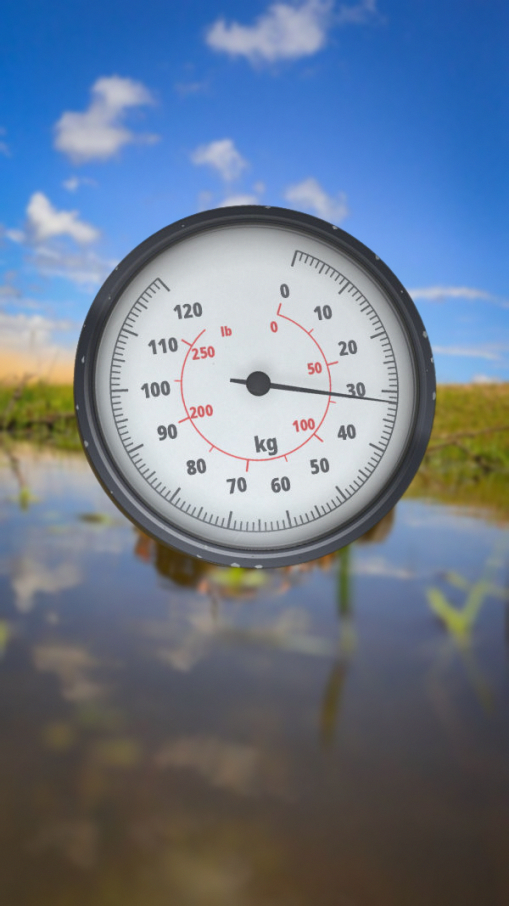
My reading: kg 32
